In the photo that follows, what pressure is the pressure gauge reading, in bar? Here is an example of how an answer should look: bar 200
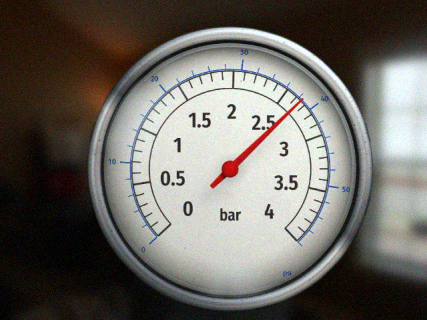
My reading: bar 2.65
